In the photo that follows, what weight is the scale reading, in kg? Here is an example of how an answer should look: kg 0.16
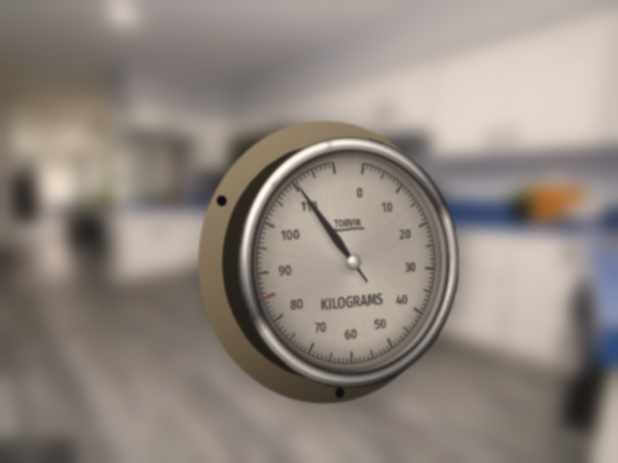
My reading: kg 110
